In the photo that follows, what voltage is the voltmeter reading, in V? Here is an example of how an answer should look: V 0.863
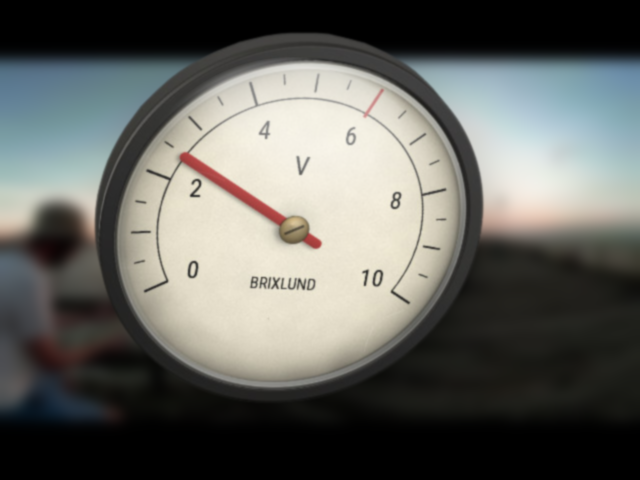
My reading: V 2.5
